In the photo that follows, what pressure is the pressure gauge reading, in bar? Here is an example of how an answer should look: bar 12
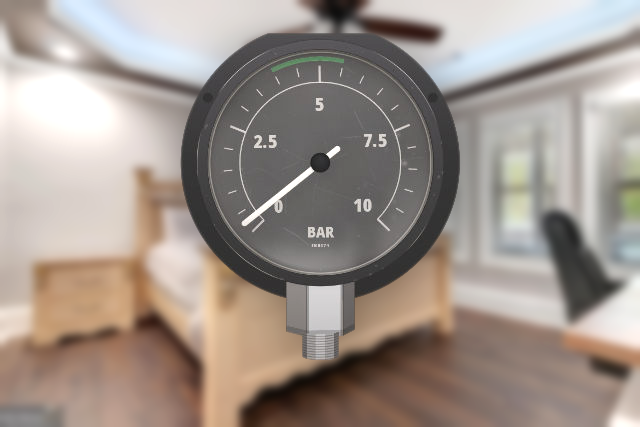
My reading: bar 0.25
